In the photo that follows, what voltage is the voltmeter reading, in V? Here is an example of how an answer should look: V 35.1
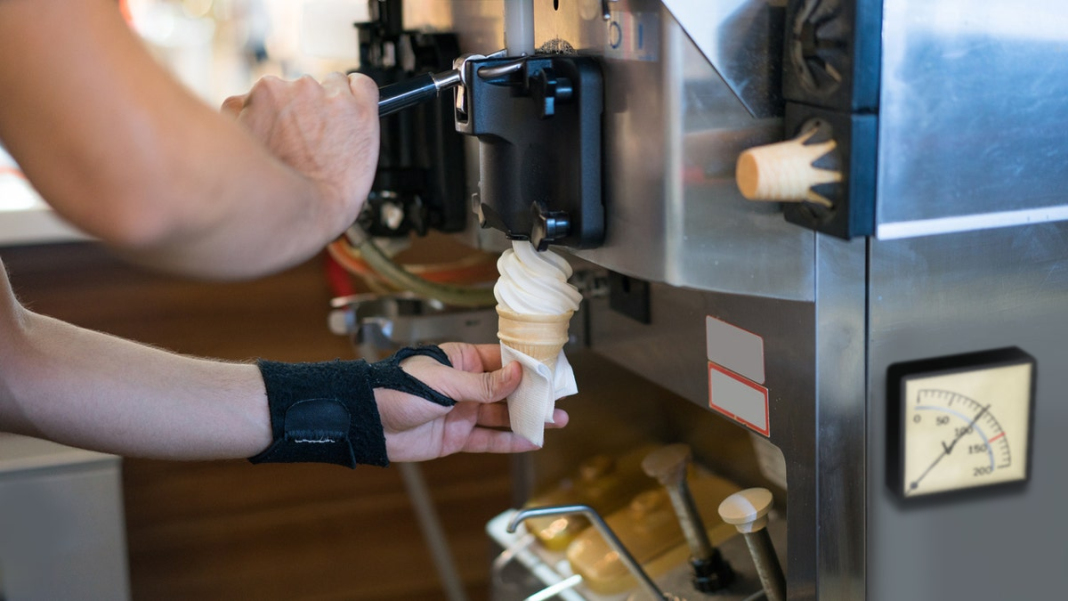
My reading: V 100
